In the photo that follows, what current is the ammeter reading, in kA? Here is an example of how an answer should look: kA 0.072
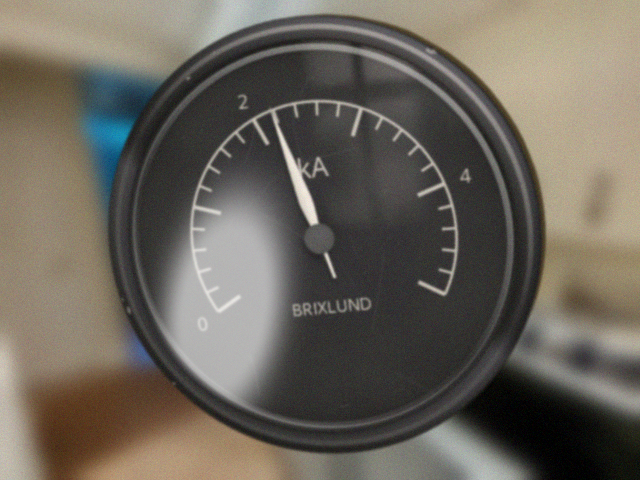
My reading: kA 2.2
